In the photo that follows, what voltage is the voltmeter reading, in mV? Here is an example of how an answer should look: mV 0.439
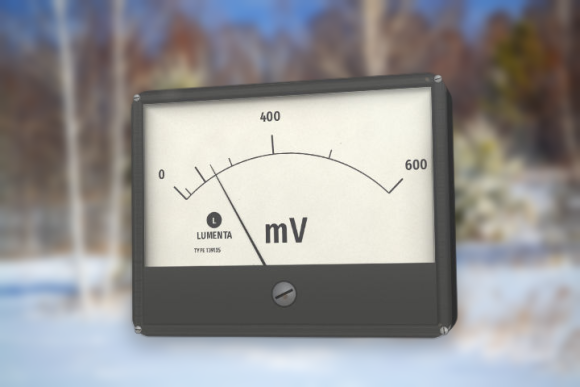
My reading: mV 250
